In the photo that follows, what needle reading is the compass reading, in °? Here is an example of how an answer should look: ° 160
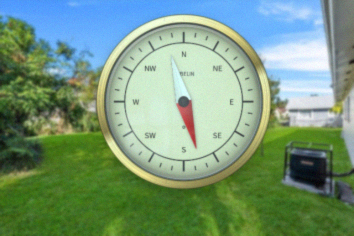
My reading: ° 165
